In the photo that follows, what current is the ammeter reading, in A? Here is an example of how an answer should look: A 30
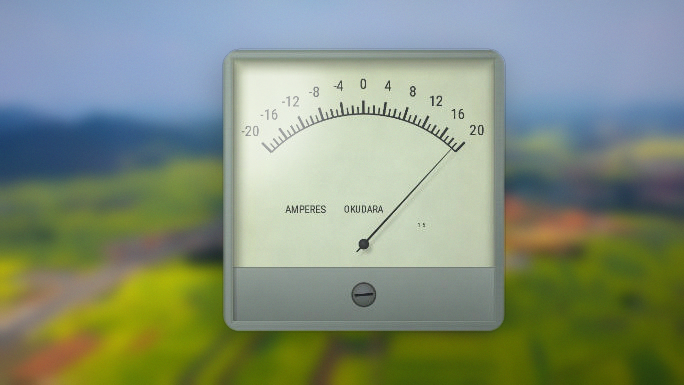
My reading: A 19
